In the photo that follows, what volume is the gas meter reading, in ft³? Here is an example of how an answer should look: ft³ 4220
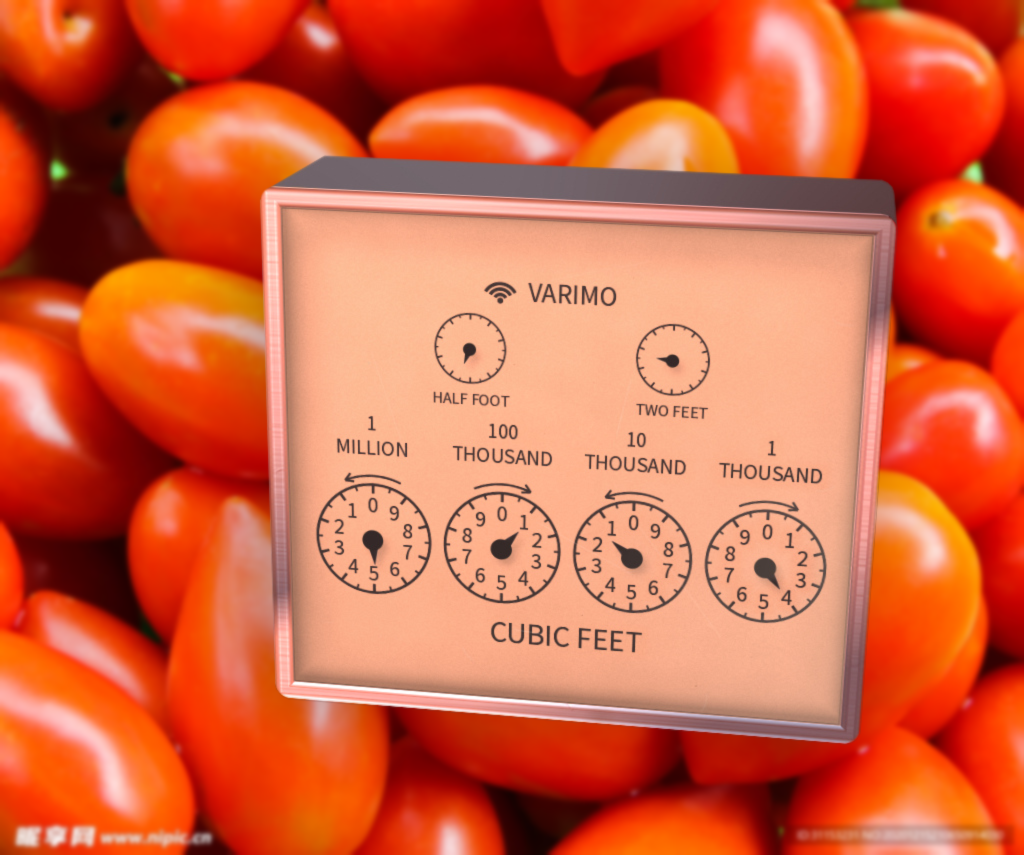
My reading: ft³ 511400
